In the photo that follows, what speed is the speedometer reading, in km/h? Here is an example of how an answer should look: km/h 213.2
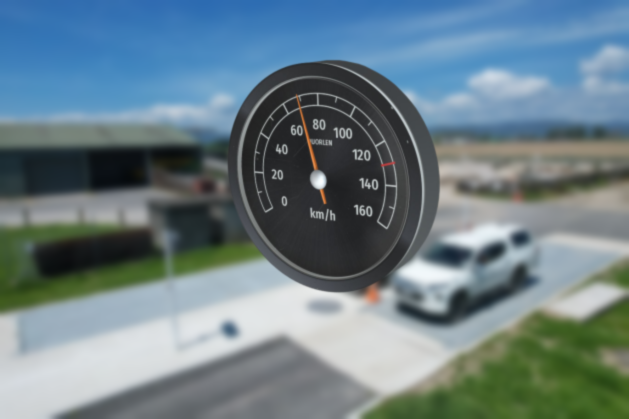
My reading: km/h 70
